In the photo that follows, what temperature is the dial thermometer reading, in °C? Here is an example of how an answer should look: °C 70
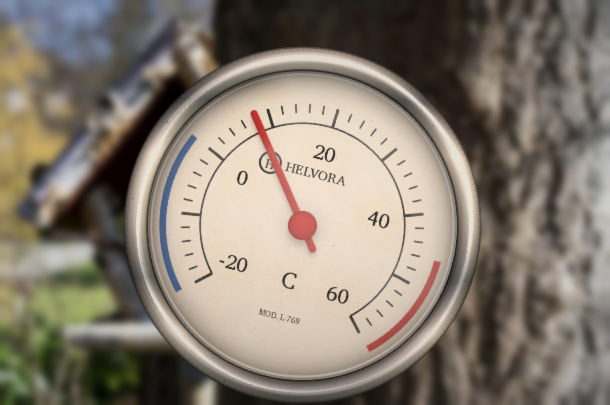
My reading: °C 8
